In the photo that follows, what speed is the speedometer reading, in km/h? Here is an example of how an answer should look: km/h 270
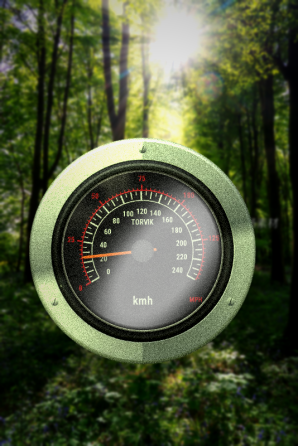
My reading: km/h 25
